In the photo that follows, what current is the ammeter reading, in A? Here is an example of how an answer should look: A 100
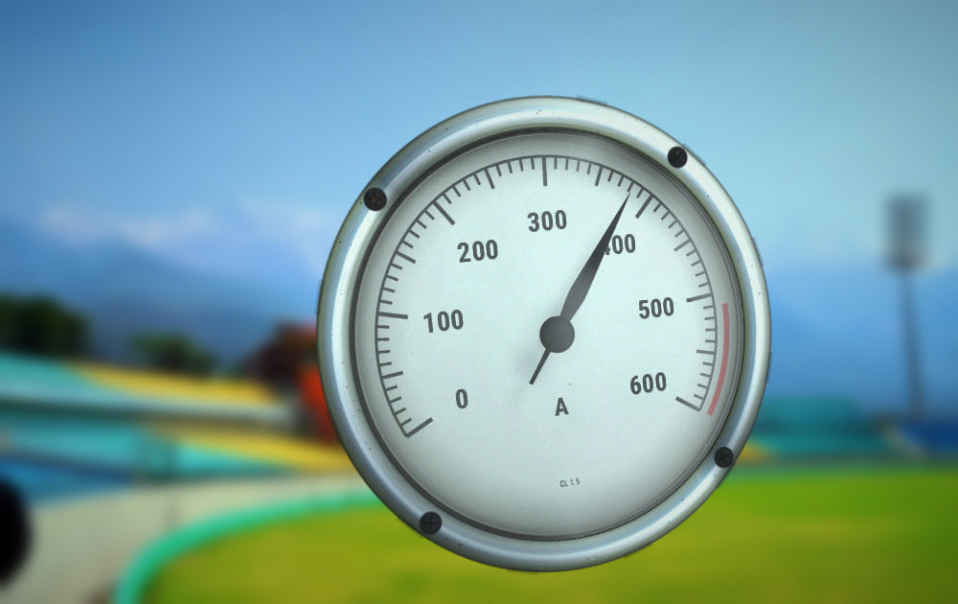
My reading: A 380
